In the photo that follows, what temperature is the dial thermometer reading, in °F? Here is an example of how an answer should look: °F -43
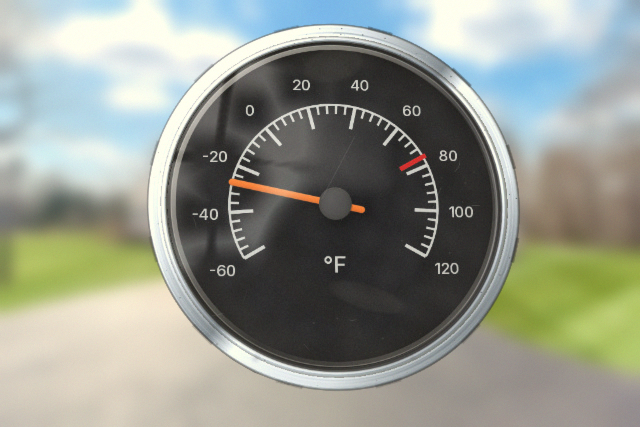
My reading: °F -28
